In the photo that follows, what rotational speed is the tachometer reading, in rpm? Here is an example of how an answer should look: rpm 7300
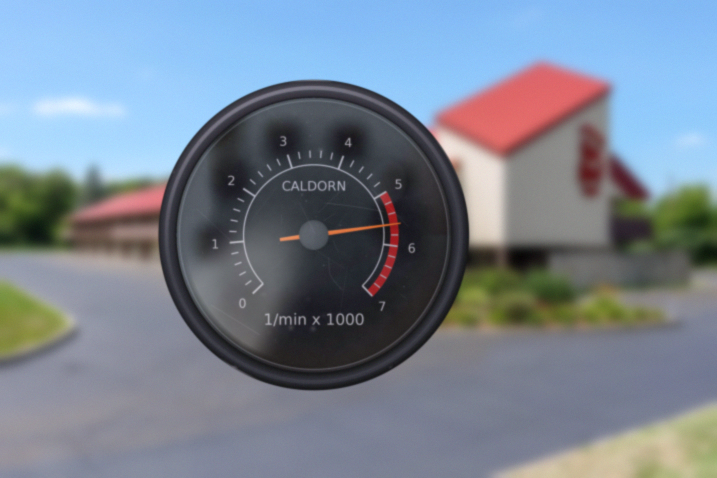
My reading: rpm 5600
